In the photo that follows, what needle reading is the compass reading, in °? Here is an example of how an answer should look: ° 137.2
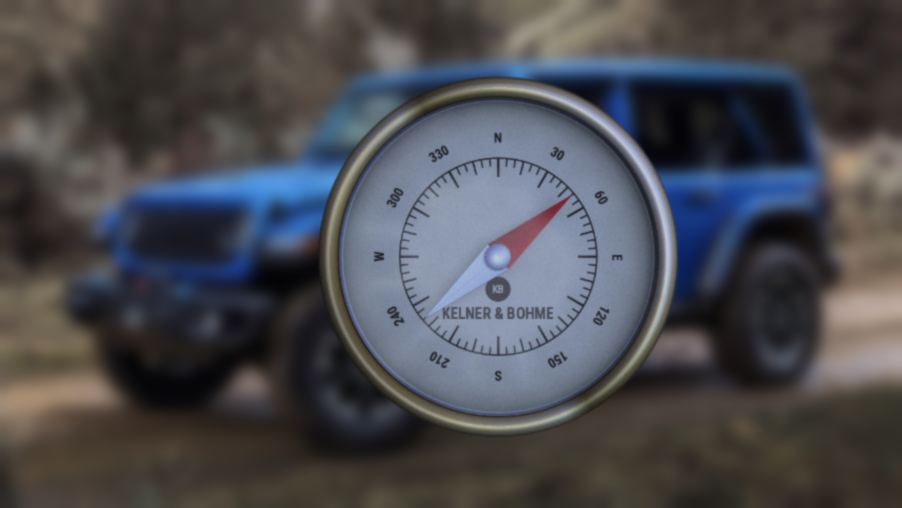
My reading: ° 50
